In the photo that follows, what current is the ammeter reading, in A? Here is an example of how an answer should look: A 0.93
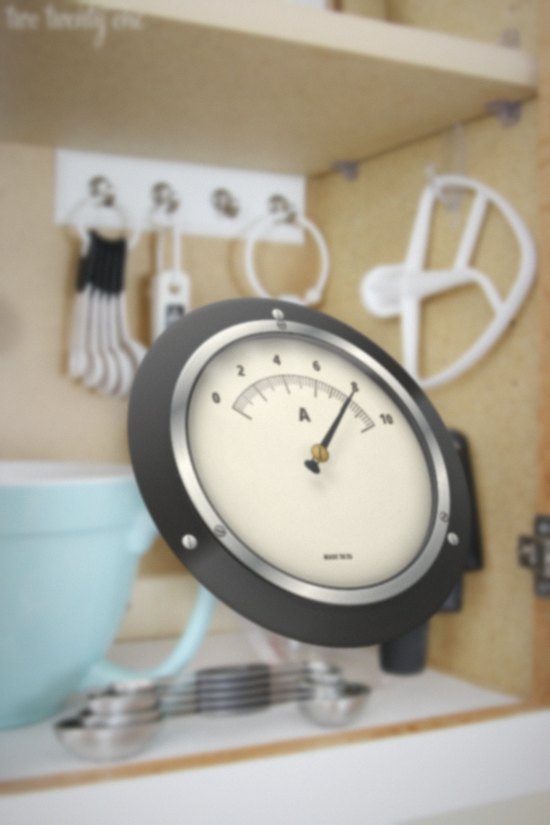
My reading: A 8
